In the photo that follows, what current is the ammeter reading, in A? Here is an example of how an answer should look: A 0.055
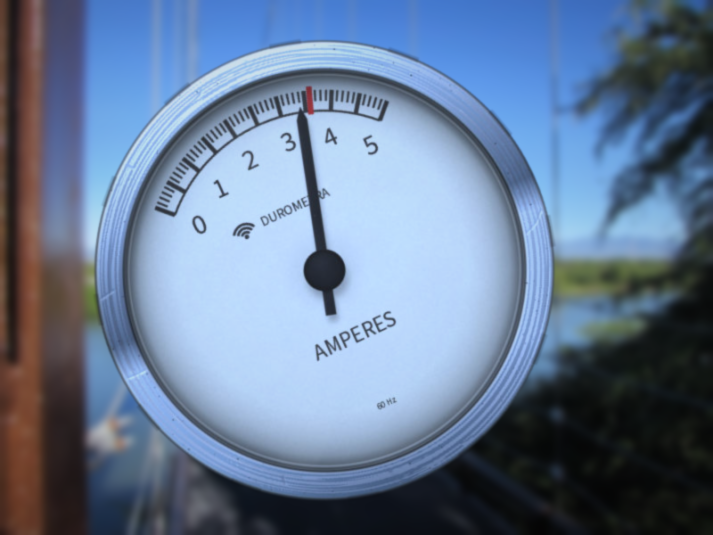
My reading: A 3.4
